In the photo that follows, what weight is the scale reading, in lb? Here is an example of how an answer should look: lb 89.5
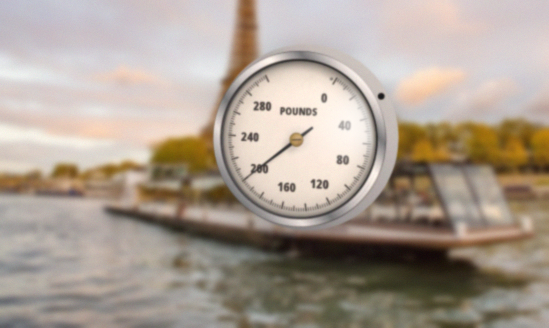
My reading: lb 200
